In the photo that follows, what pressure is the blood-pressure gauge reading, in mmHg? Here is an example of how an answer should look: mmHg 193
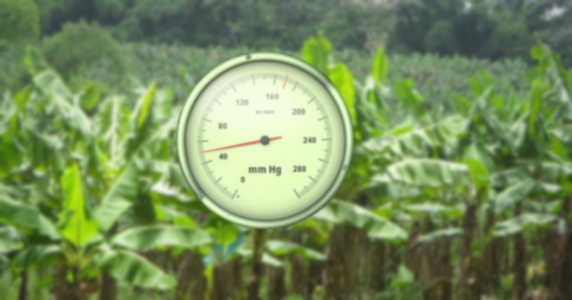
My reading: mmHg 50
